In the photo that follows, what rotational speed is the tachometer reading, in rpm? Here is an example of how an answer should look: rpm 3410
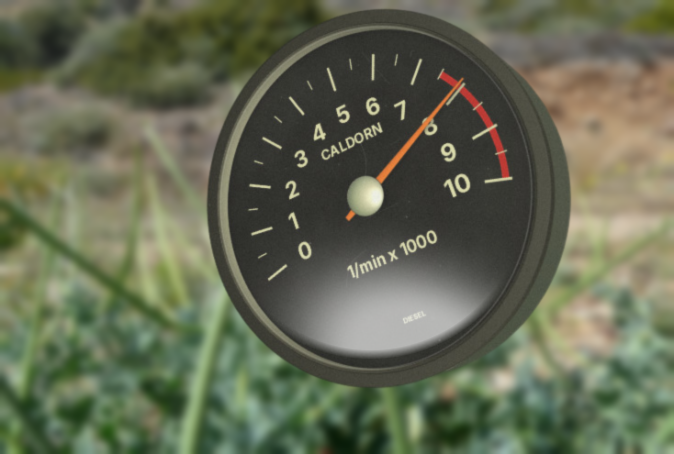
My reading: rpm 8000
